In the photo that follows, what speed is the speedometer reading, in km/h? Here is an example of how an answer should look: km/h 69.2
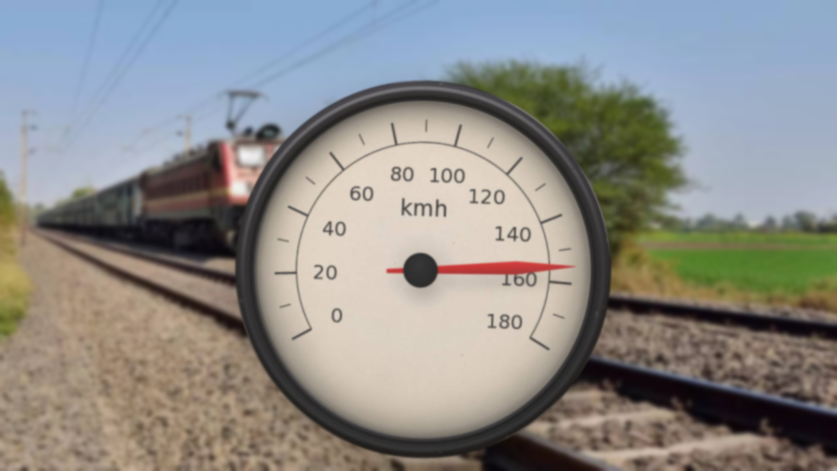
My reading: km/h 155
